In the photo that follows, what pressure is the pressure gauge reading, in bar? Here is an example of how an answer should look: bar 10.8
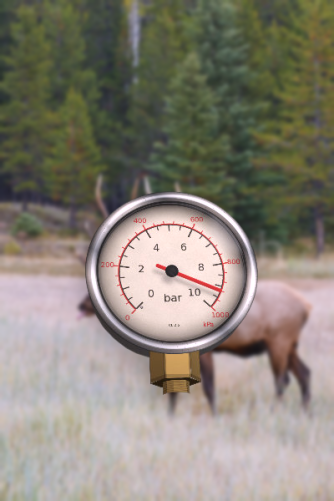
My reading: bar 9.25
